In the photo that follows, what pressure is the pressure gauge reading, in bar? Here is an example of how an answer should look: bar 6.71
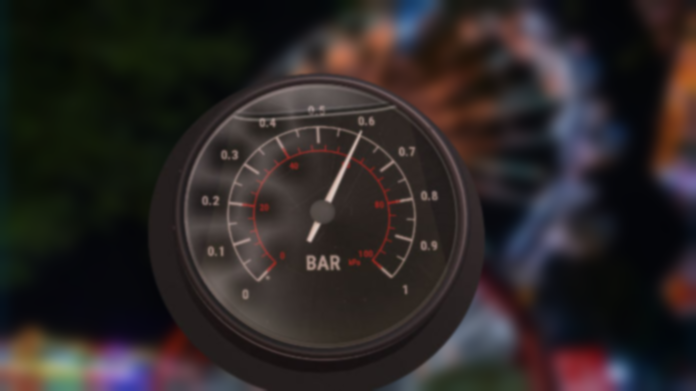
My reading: bar 0.6
